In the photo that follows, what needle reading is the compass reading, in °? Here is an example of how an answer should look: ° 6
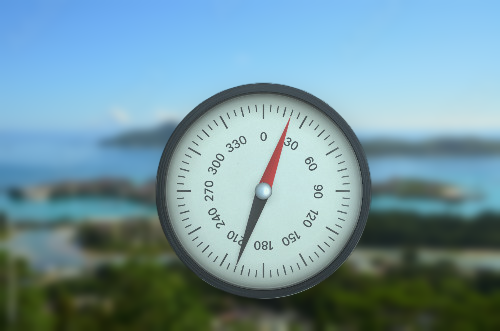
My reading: ° 20
